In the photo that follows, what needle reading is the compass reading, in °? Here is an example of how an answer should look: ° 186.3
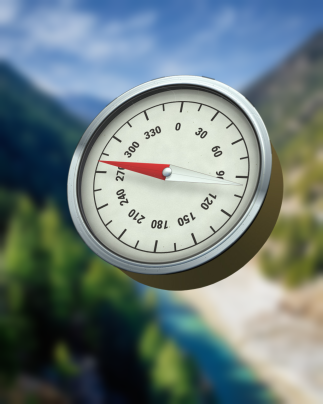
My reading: ° 277.5
